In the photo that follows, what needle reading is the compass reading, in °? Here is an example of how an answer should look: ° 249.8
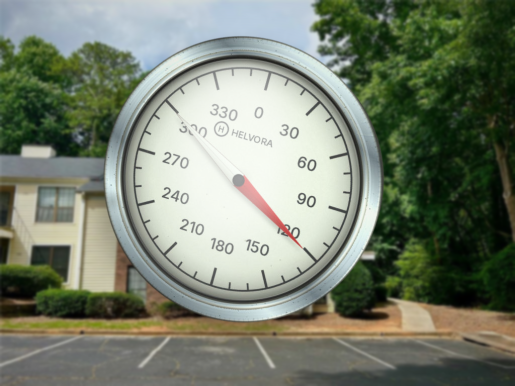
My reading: ° 120
